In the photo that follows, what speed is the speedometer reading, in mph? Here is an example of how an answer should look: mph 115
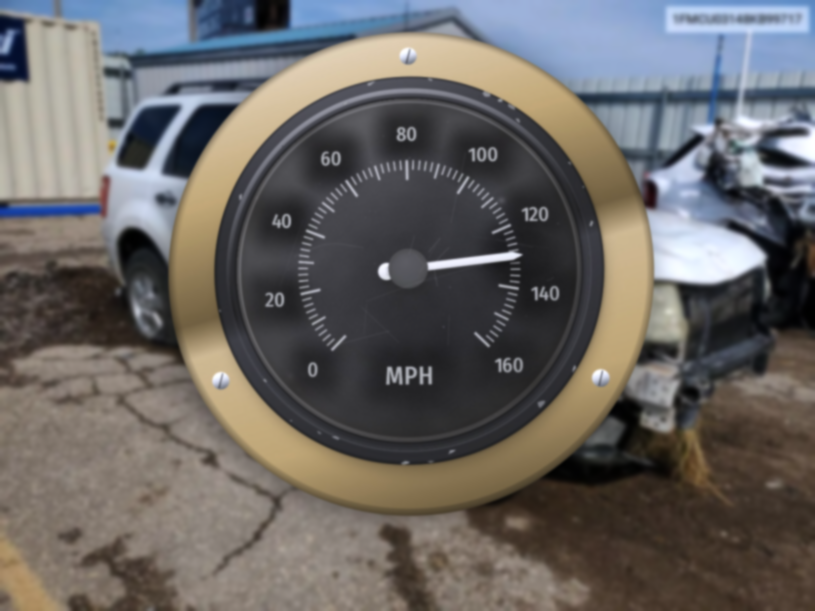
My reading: mph 130
